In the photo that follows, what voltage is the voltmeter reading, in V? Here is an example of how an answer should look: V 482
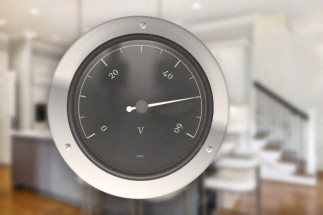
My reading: V 50
